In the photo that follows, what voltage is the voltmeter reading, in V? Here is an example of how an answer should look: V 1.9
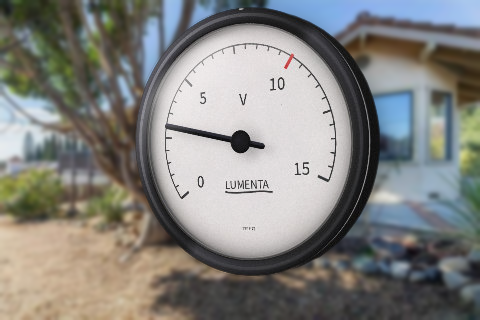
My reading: V 3
